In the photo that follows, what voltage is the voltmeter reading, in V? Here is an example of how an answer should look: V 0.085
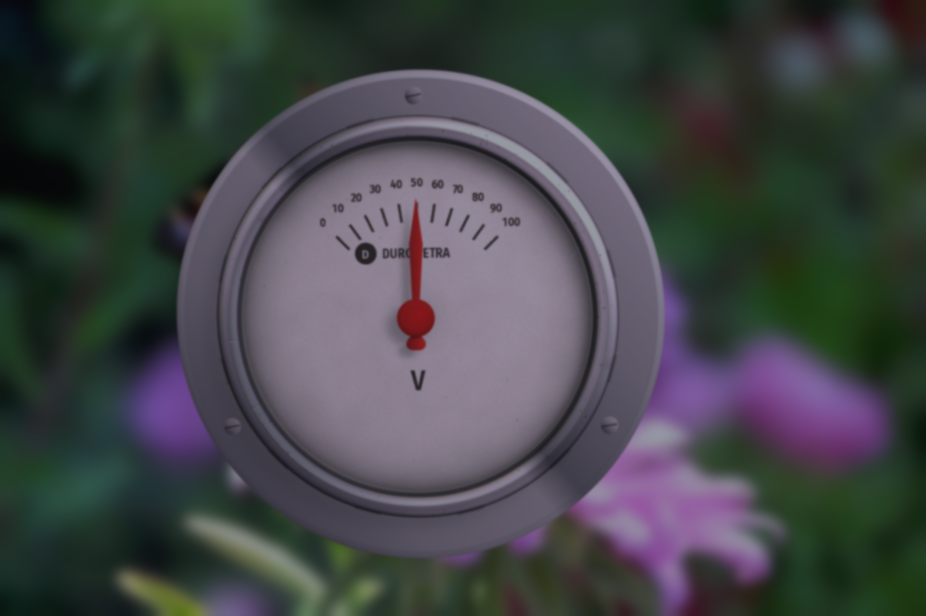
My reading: V 50
